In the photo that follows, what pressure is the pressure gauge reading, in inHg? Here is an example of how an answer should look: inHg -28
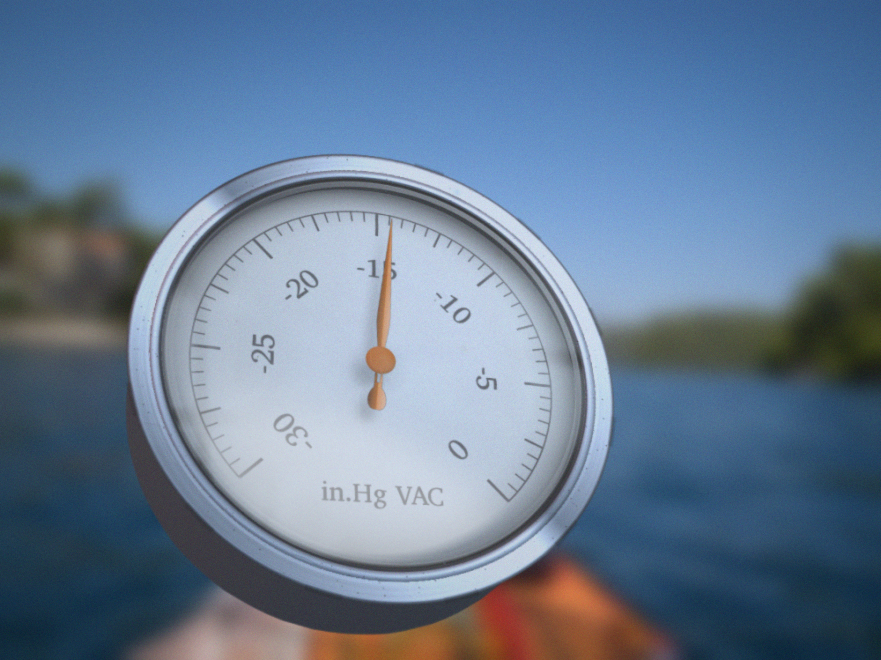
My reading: inHg -14.5
